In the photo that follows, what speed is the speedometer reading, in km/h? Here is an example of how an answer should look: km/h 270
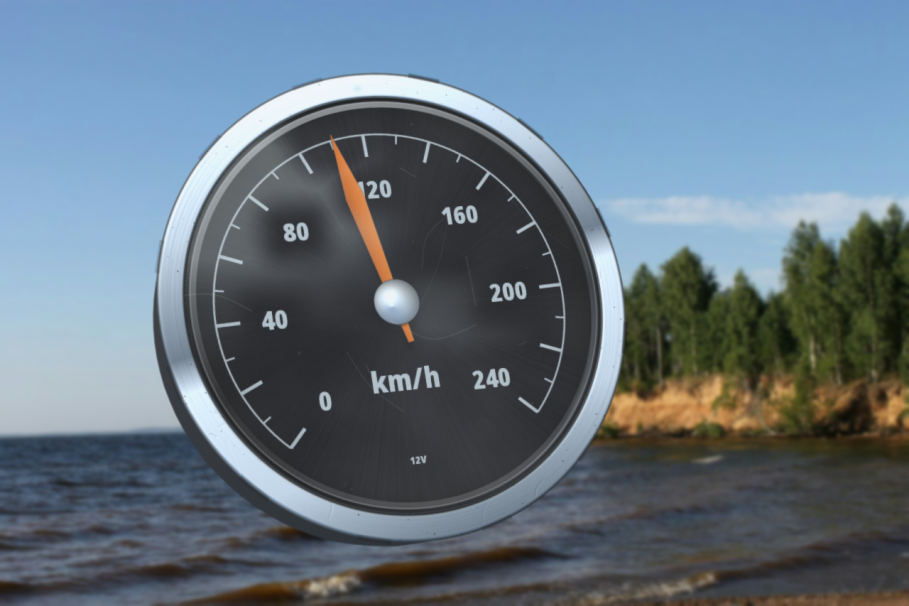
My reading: km/h 110
